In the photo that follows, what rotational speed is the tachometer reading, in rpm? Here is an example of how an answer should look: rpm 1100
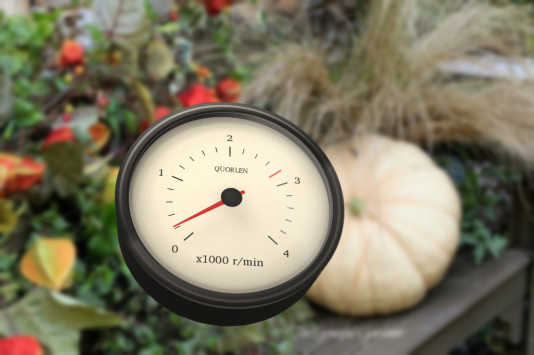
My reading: rpm 200
